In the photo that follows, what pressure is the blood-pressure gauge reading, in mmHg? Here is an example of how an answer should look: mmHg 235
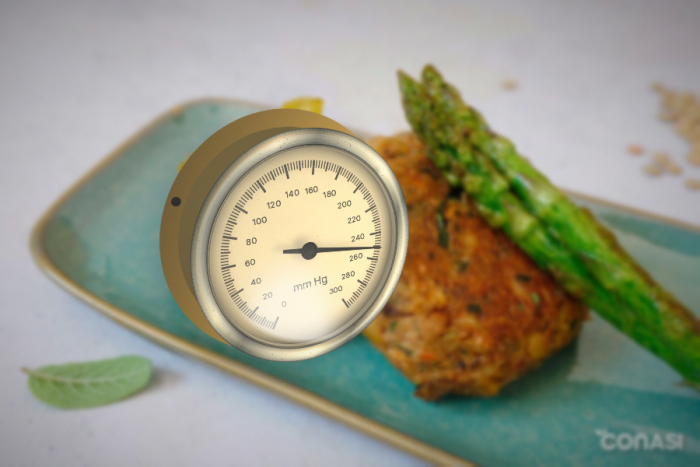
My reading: mmHg 250
